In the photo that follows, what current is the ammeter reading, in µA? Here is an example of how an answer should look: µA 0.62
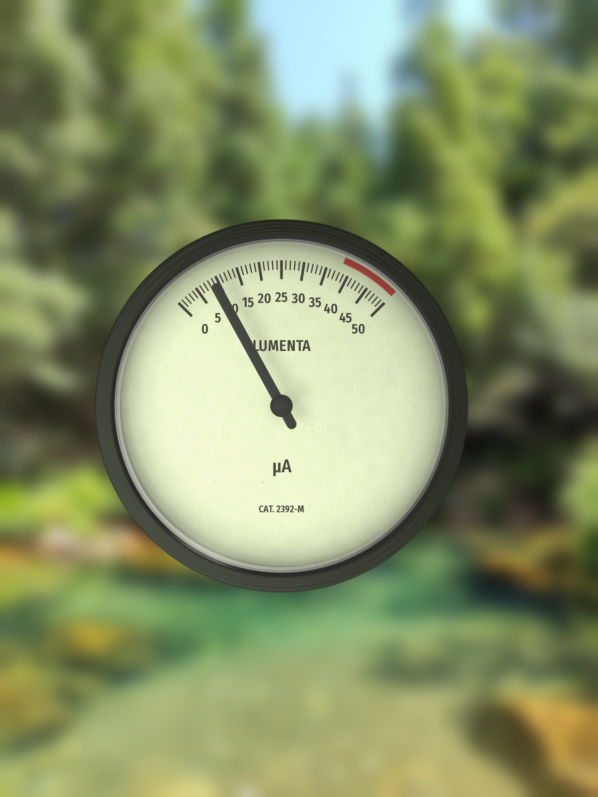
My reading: µA 9
